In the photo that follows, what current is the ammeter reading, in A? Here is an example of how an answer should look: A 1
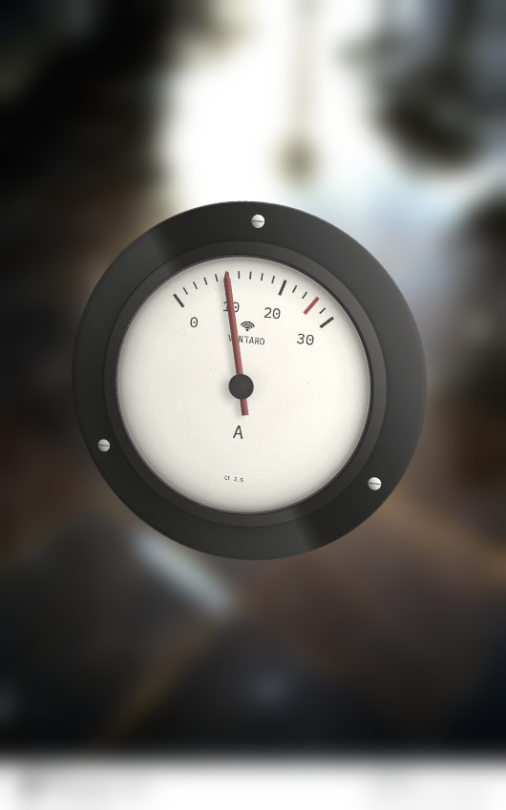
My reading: A 10
